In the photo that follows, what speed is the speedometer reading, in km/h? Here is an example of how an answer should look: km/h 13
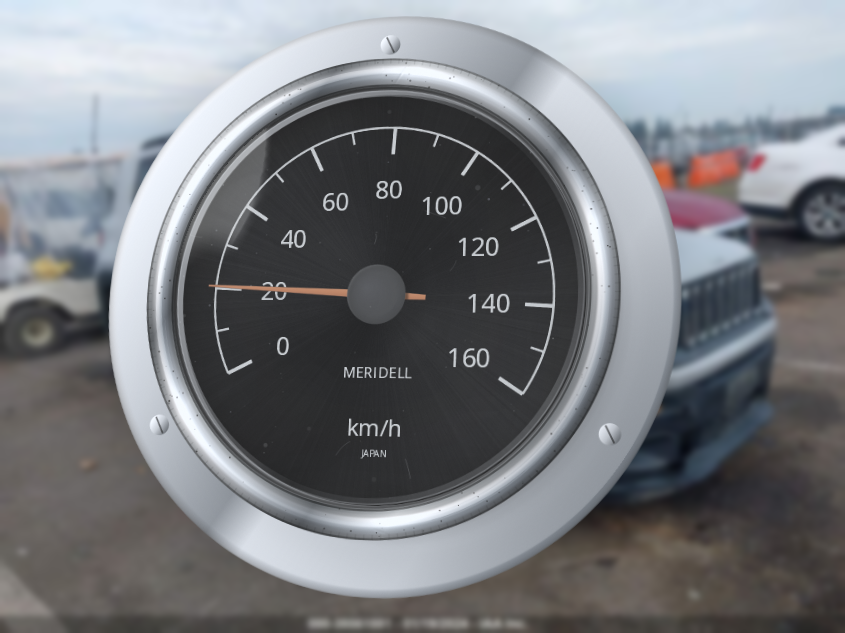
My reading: km/h 20
